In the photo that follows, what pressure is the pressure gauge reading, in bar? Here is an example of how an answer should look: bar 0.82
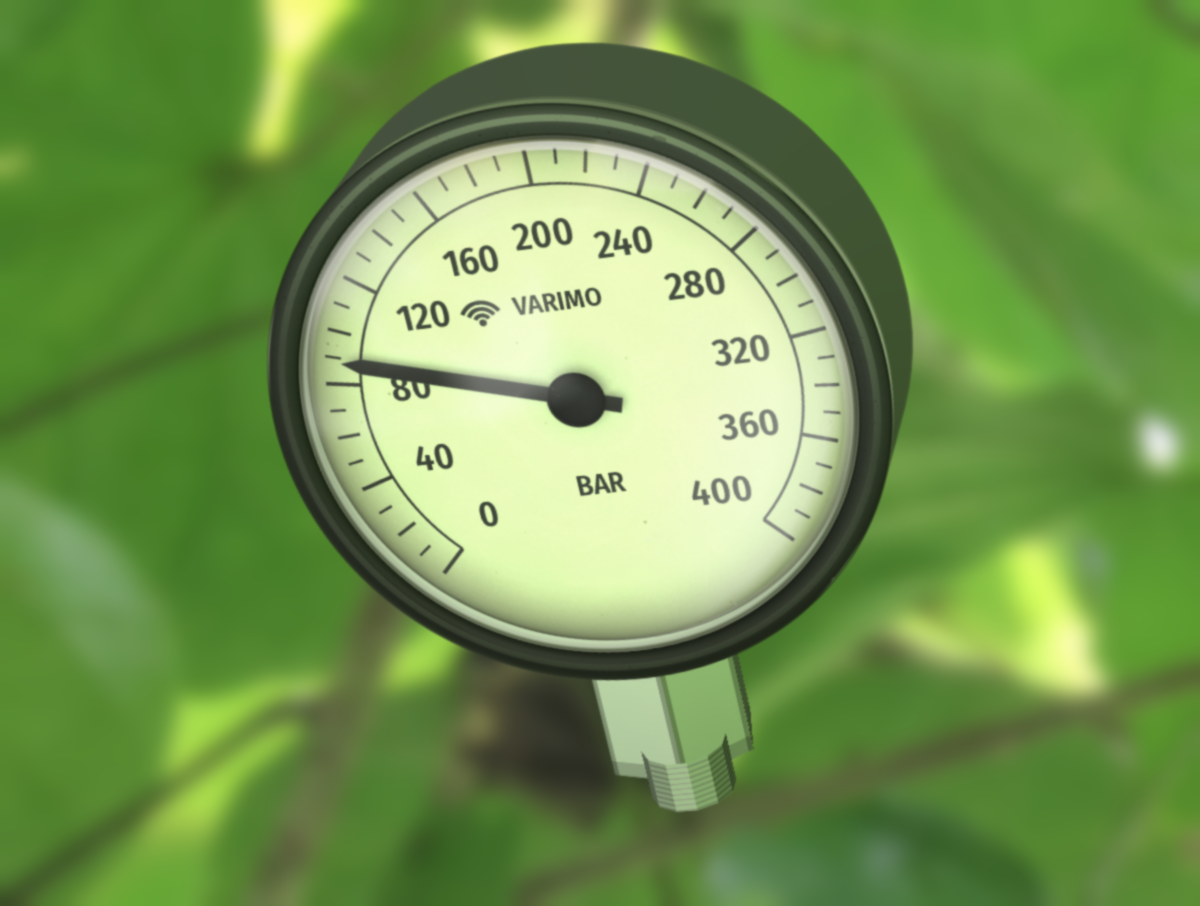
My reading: bar 90
